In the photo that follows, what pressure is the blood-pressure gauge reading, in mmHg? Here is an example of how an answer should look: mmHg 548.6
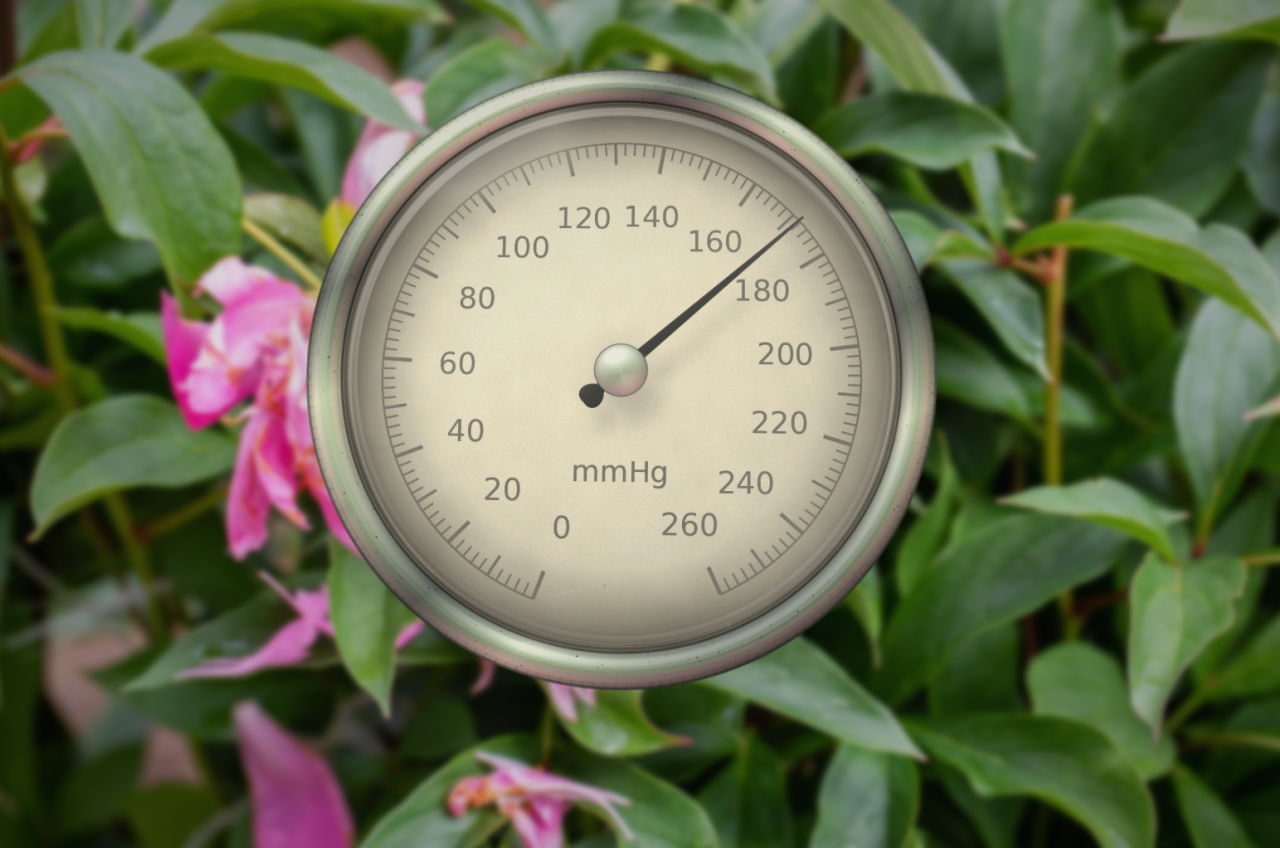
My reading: mmHg 172
